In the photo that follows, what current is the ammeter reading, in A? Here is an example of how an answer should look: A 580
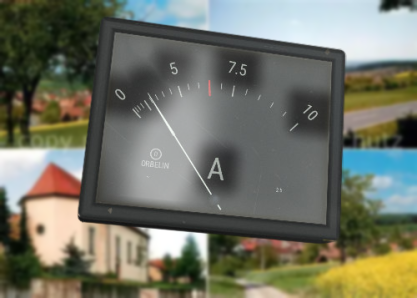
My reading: A 3
